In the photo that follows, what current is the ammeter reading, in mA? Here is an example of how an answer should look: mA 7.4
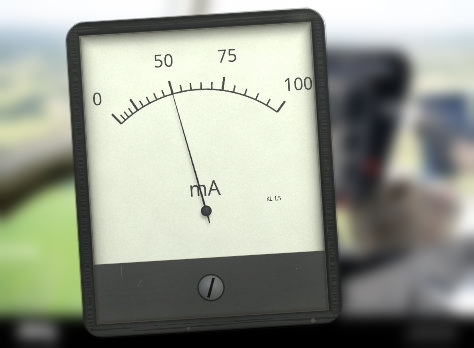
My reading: mA 50
